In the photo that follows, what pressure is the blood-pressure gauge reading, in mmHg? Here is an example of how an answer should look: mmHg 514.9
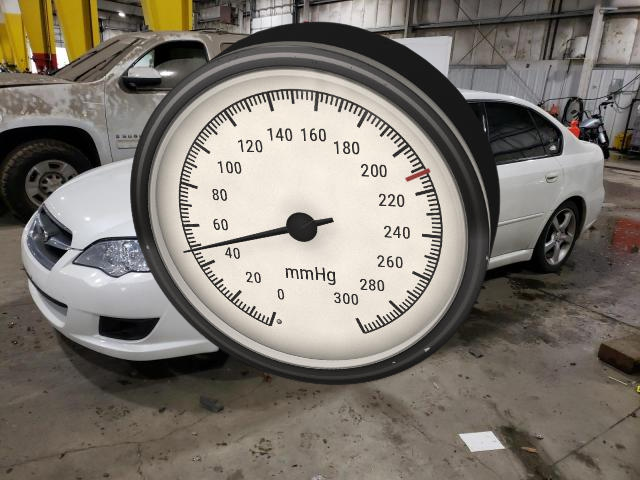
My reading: mmHg 50
